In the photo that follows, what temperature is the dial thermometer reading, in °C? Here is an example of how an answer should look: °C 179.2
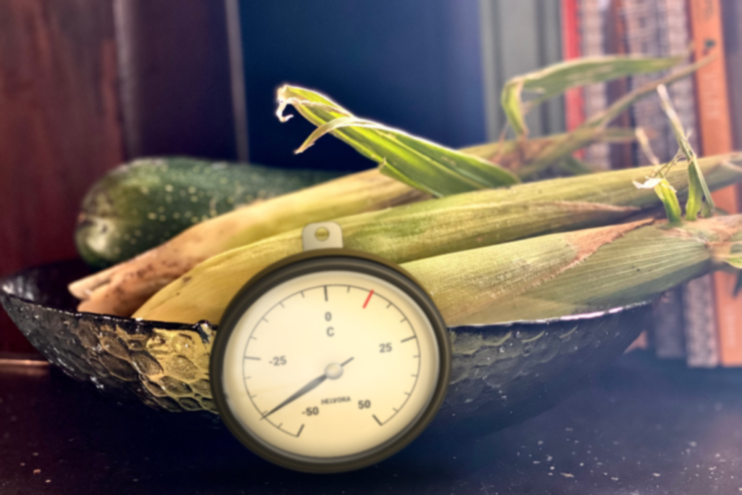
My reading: °C -40
